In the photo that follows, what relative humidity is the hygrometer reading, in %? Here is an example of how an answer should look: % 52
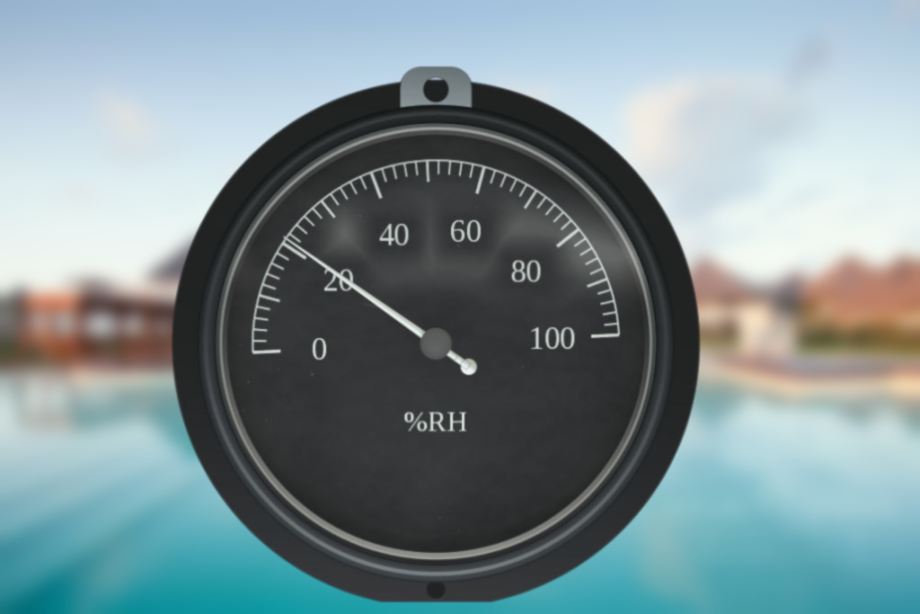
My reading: % 21
